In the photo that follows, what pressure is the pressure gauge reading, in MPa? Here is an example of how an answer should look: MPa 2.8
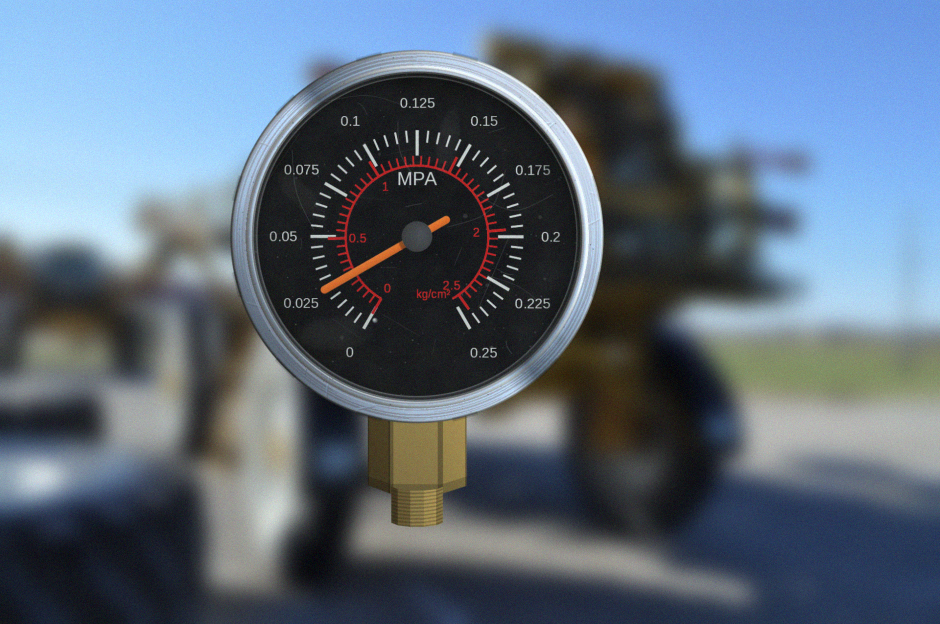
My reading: MPa 0.025
